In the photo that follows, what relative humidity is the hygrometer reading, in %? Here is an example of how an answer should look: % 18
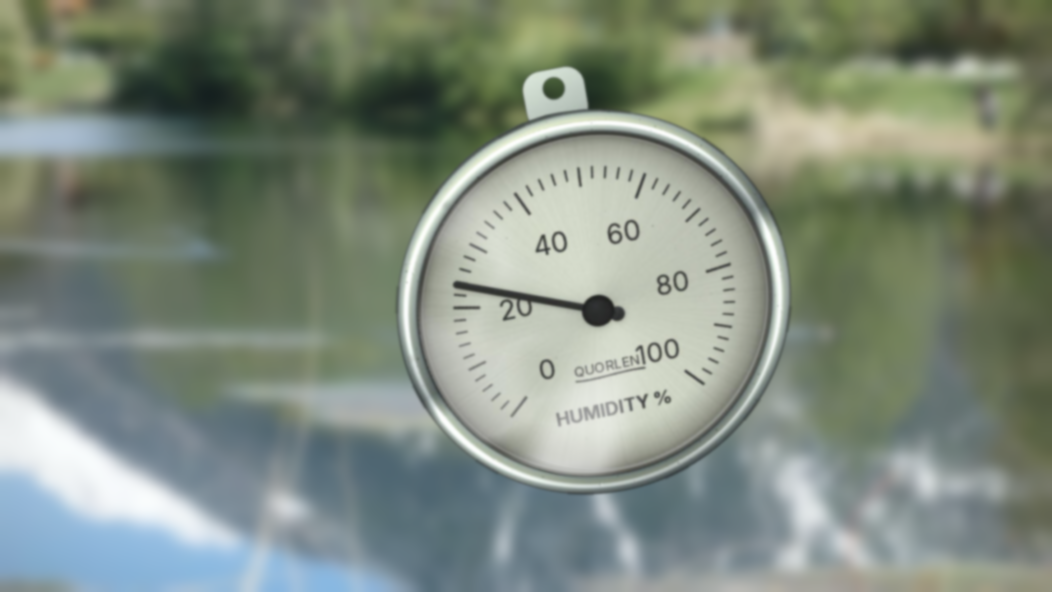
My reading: % 24
